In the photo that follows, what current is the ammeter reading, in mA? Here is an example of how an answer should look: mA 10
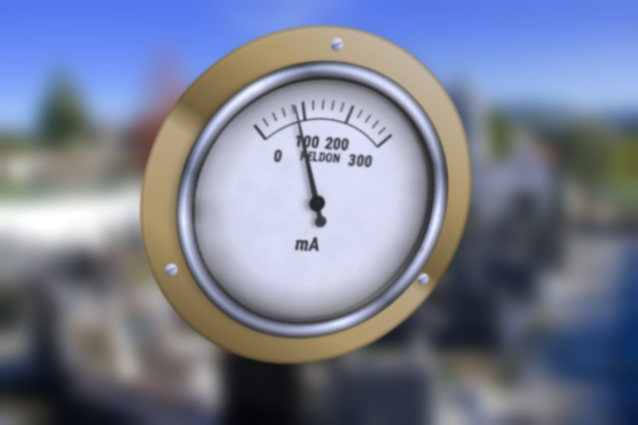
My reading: mA 80
